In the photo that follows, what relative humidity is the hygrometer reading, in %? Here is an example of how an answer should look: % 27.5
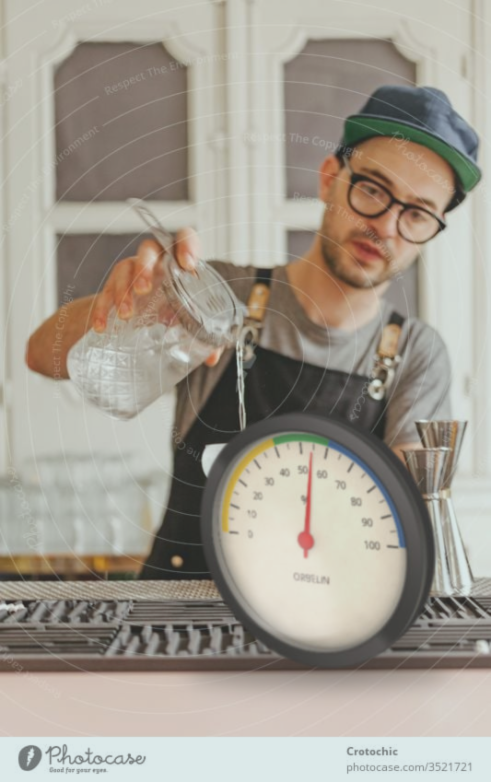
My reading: % 55
